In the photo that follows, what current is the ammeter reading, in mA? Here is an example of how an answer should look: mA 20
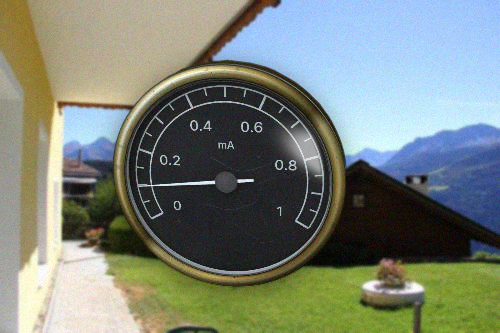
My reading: mA 0.1
